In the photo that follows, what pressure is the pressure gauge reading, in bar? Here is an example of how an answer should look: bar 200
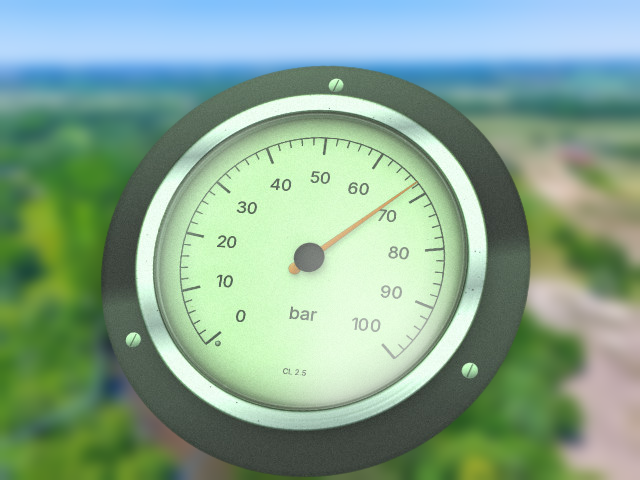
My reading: bar 68
